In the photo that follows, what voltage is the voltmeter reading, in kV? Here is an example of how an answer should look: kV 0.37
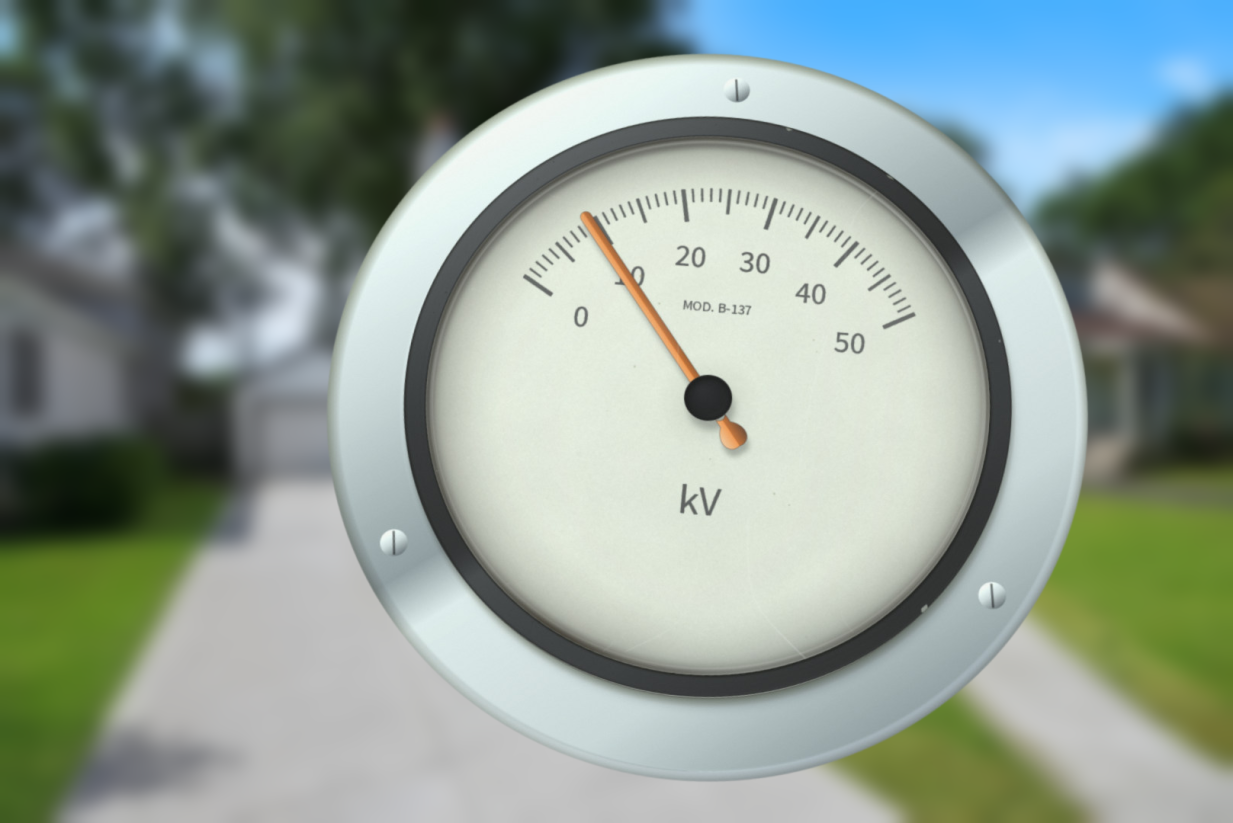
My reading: kV 9
